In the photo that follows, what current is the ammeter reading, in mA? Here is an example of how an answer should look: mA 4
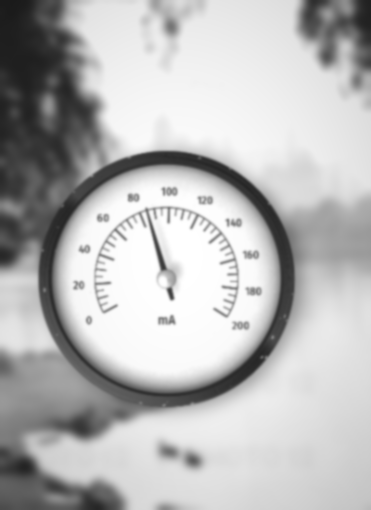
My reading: mA 85
